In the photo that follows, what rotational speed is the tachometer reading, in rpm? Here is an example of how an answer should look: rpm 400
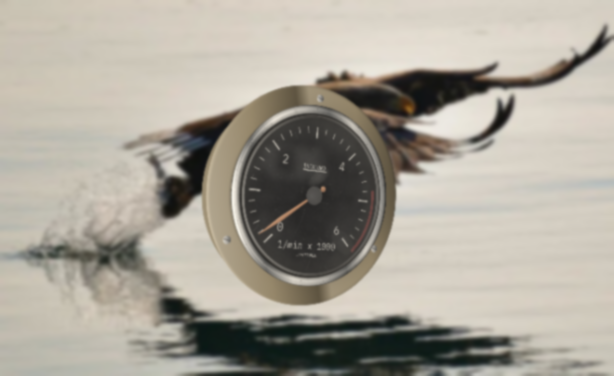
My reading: rpm 200
